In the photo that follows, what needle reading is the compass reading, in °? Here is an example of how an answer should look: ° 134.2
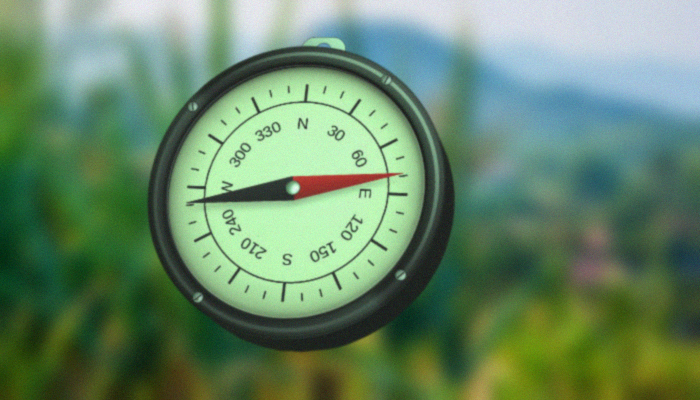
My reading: ° 80
